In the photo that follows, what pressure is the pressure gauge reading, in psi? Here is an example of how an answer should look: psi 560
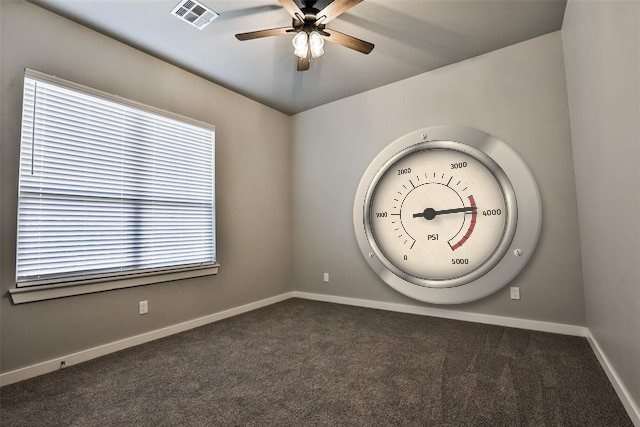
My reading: psi 3900
